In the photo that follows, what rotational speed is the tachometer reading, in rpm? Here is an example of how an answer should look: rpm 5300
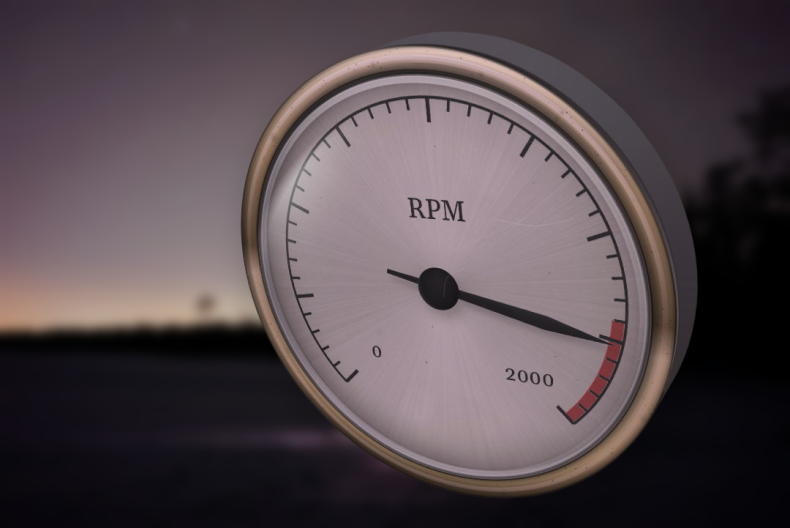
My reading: rpm 1750
